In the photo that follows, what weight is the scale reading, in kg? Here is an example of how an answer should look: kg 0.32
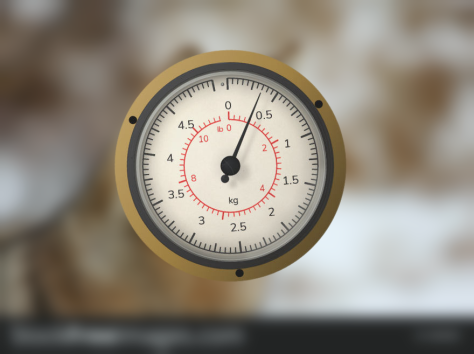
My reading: kg 0.35
